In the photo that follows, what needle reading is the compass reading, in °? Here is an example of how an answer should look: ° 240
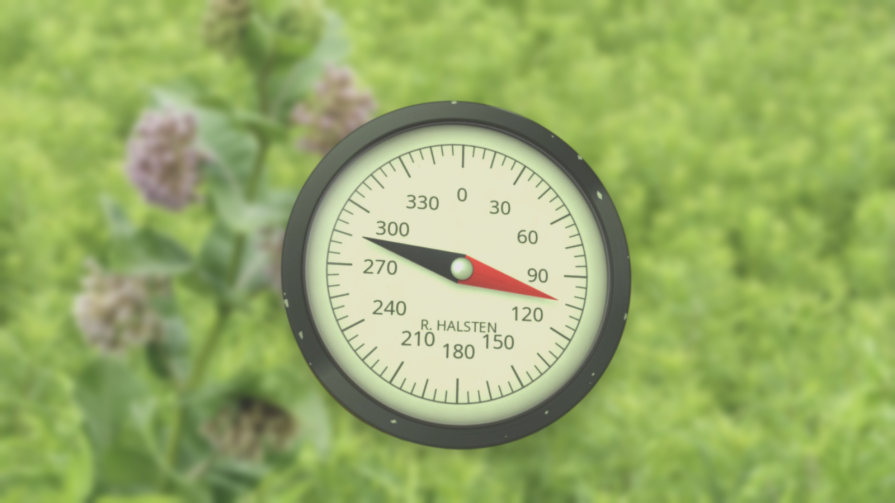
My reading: ° 105
